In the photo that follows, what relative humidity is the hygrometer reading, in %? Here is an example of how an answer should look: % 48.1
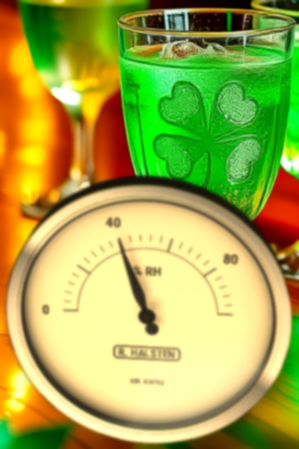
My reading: % 40
